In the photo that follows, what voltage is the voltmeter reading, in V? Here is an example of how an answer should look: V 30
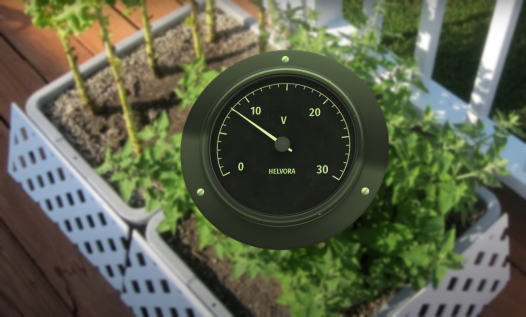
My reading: V 8
